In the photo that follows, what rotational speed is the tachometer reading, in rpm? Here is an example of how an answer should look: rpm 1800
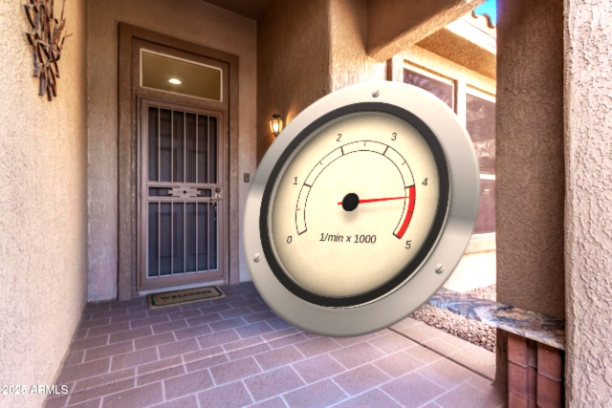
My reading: rpm 4250
